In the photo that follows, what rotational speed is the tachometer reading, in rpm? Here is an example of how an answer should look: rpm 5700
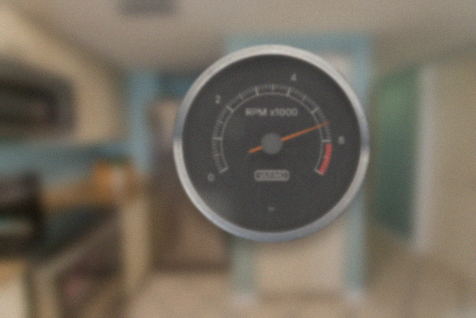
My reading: rpm 5500
